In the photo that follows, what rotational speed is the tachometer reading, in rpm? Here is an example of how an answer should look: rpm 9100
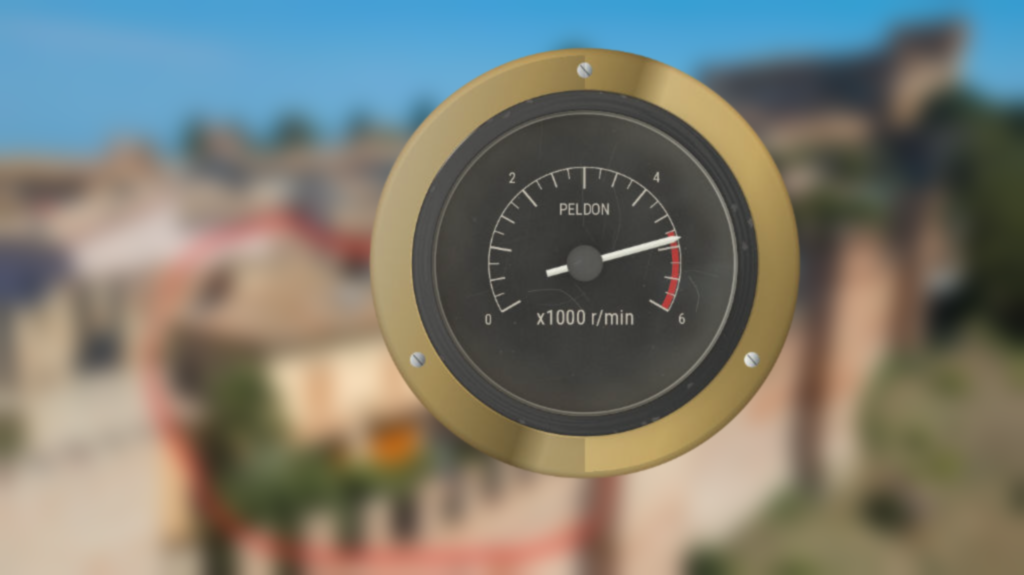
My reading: rpm 4875
